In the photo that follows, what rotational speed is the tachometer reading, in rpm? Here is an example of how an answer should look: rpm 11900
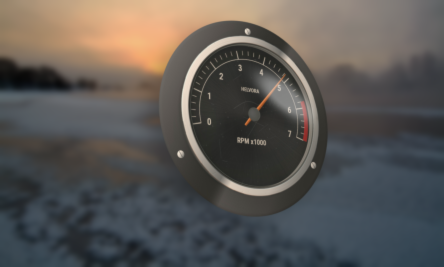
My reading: rpm 4800
